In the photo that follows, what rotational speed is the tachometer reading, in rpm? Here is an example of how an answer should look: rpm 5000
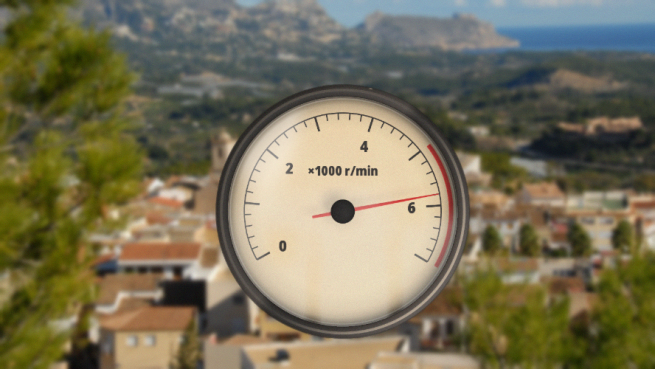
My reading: rpm 5800
